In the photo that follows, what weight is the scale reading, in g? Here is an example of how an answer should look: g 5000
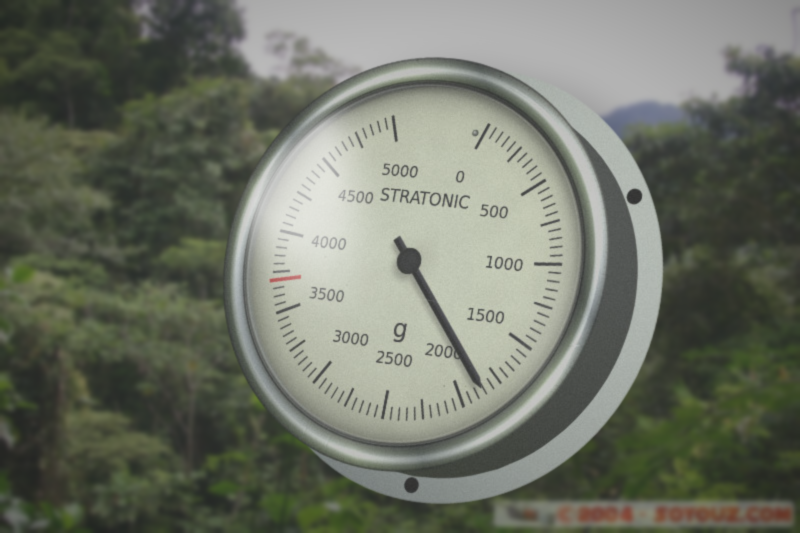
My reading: g 1850
